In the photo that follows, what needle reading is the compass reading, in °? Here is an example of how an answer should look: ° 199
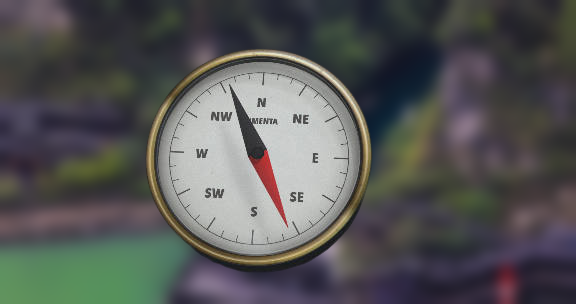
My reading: ° 155
